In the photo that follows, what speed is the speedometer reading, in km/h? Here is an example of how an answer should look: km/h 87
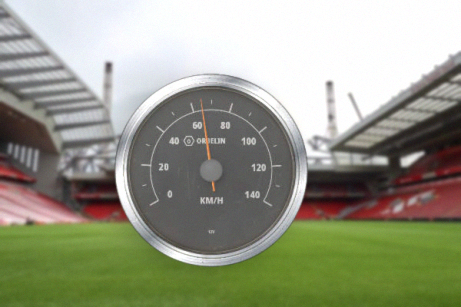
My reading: km/h 65
